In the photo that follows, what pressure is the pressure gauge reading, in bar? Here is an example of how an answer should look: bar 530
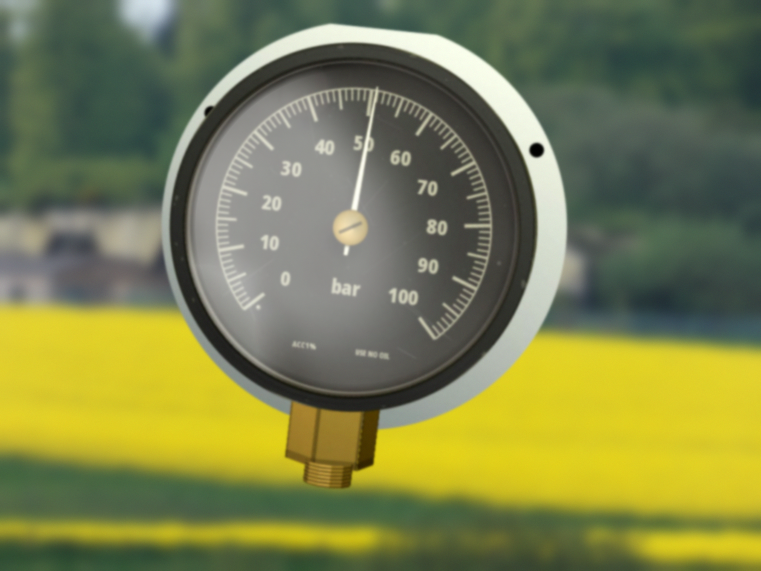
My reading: bar 51
